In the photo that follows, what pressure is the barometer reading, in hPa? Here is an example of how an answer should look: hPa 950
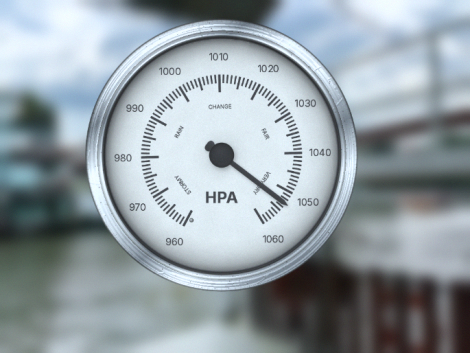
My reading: hPa 1053
